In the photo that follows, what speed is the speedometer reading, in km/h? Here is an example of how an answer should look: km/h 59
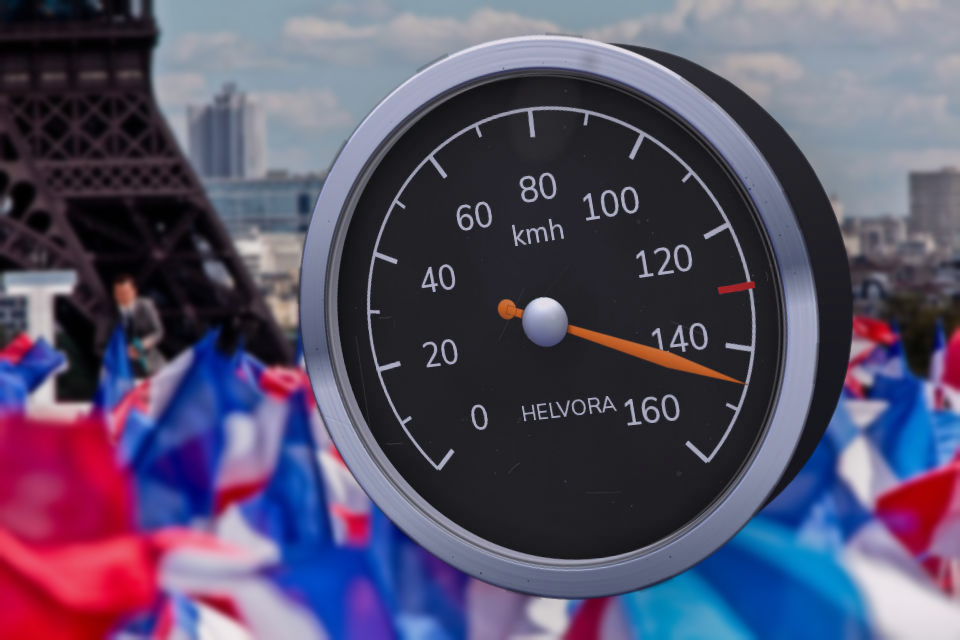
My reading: km/h 145
